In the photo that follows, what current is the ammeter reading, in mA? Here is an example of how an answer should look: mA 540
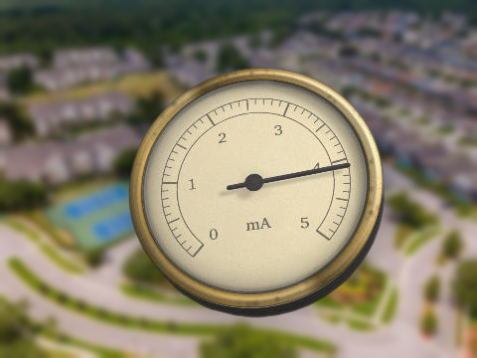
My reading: mA 4.1
